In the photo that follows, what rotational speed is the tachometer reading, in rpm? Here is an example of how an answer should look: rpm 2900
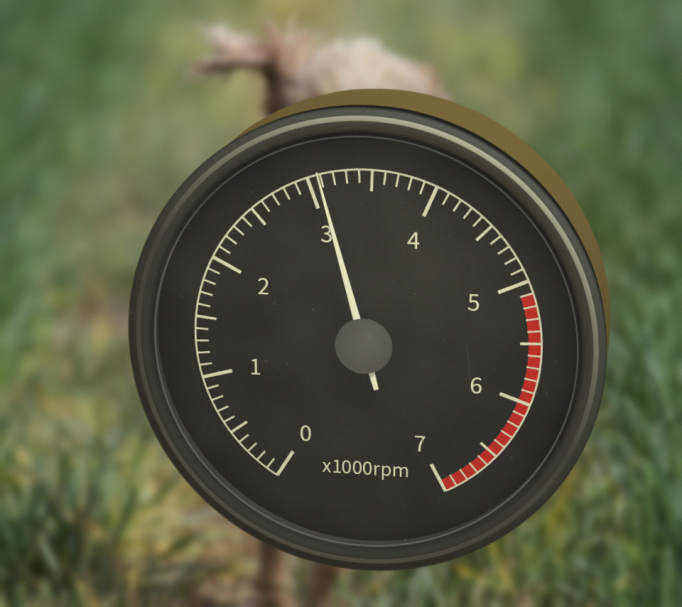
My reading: rpm 3100
